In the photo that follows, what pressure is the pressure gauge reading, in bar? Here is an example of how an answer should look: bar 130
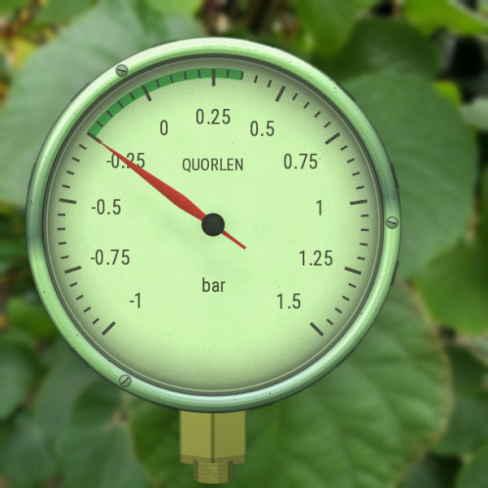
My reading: bar -0.25
